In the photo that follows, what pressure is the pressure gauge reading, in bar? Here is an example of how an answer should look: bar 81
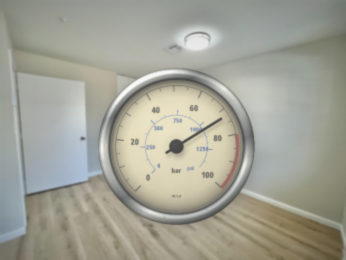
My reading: bar 72.5
